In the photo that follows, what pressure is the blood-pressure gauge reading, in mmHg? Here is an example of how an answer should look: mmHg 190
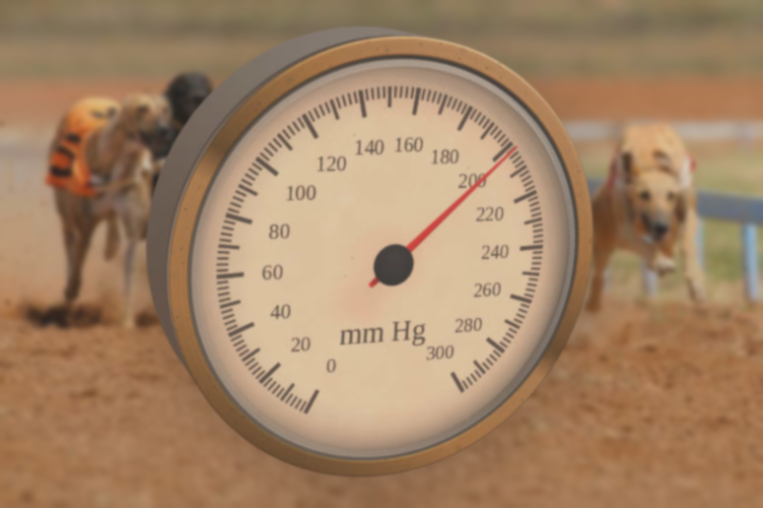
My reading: mmHg 200
